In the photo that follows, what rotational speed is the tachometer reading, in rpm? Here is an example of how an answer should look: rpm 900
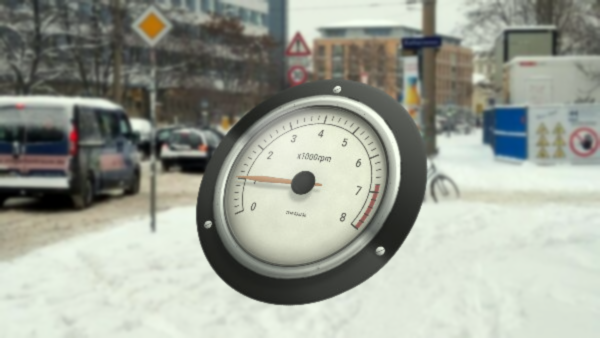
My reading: rpm 1000
